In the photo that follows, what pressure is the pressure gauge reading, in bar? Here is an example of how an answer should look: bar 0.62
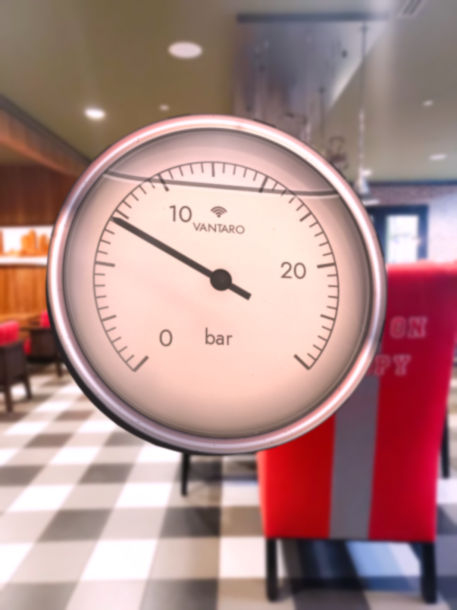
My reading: bar 7
